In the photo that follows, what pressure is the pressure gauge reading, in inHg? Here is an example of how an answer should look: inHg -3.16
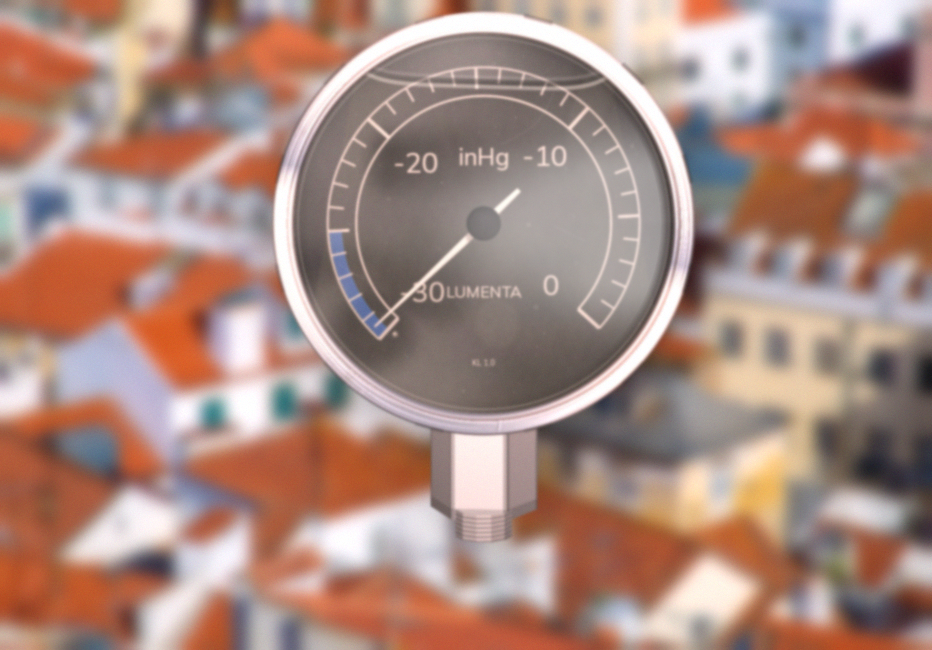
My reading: inHg -29.5
